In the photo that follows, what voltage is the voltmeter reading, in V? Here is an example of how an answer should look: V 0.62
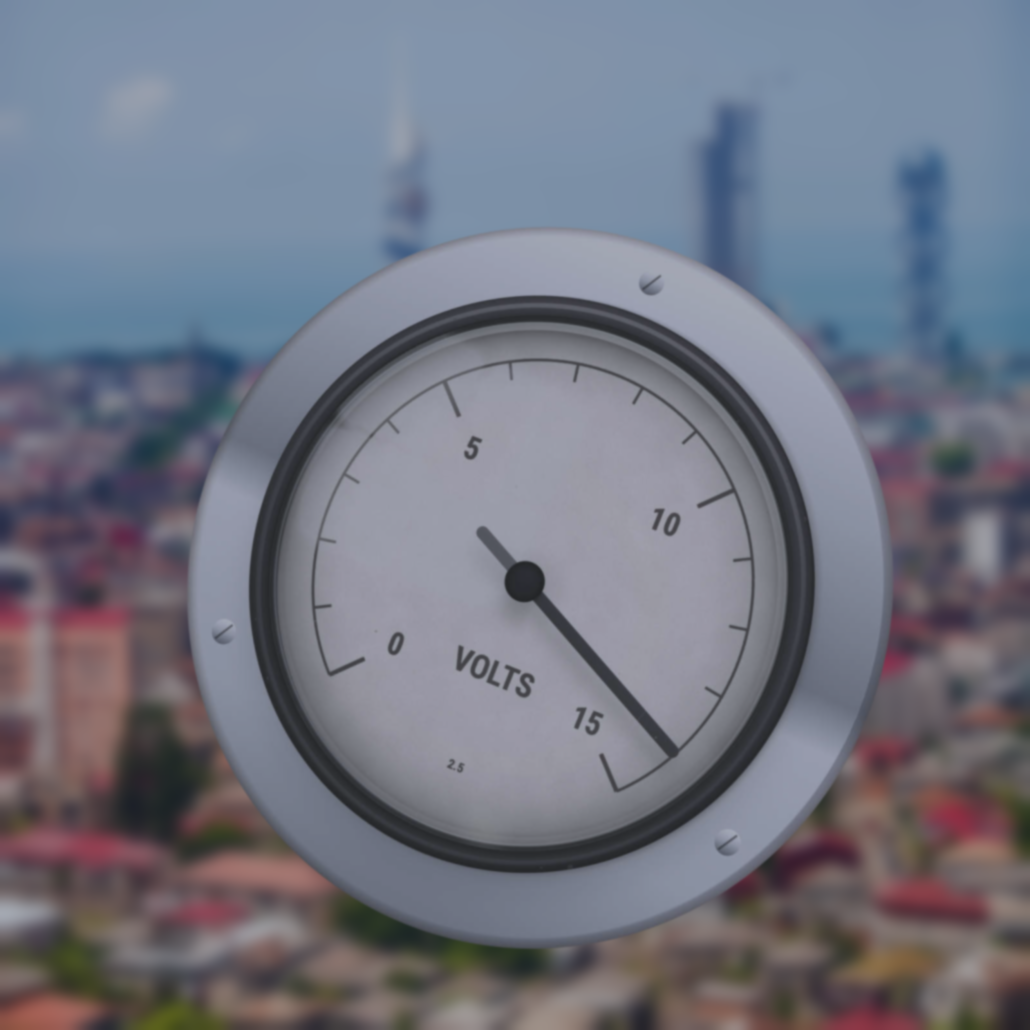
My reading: V 14
